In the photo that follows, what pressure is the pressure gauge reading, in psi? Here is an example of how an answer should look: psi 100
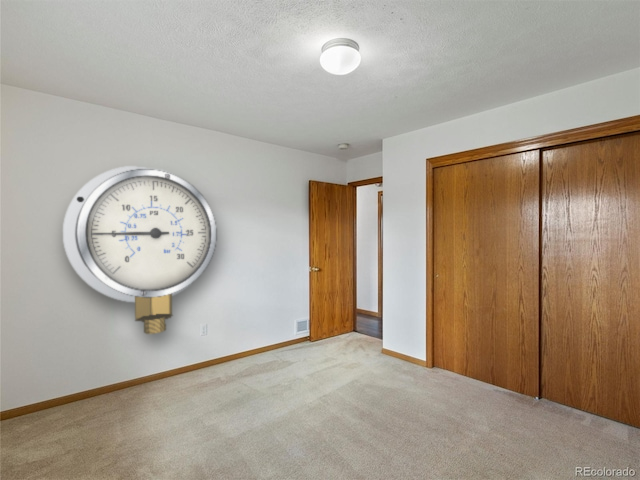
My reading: psi 5
